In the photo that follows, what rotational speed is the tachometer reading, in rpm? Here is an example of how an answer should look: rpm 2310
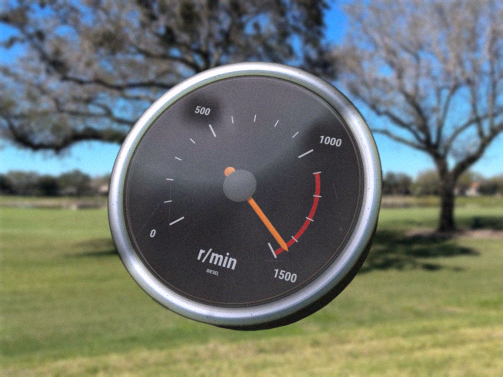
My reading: rpm 1450
